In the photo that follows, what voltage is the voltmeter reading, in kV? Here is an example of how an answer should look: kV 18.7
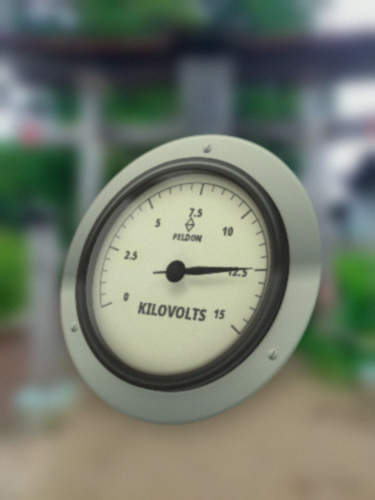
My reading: kV 12.5
